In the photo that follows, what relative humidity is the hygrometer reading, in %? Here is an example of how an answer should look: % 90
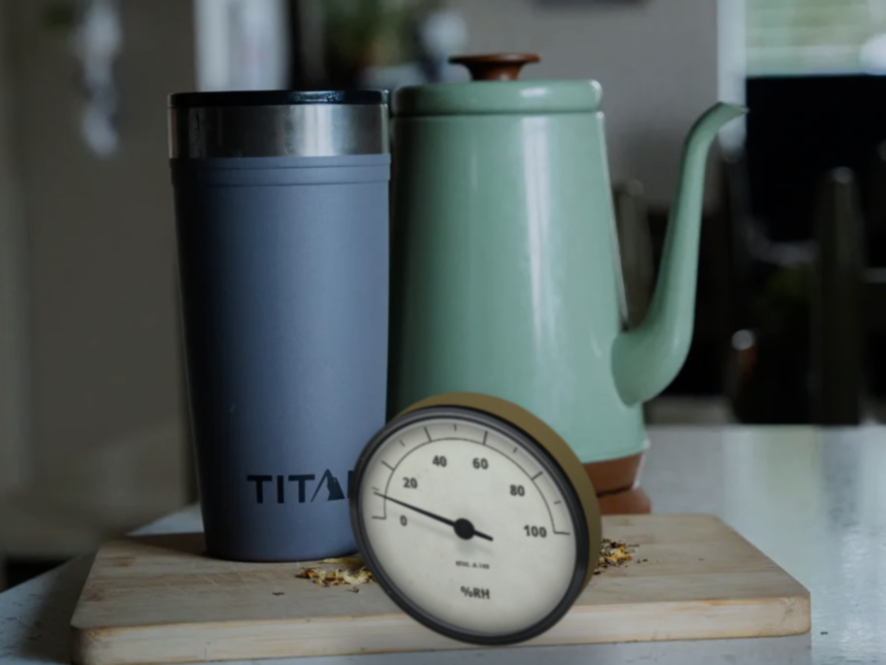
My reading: % 10
